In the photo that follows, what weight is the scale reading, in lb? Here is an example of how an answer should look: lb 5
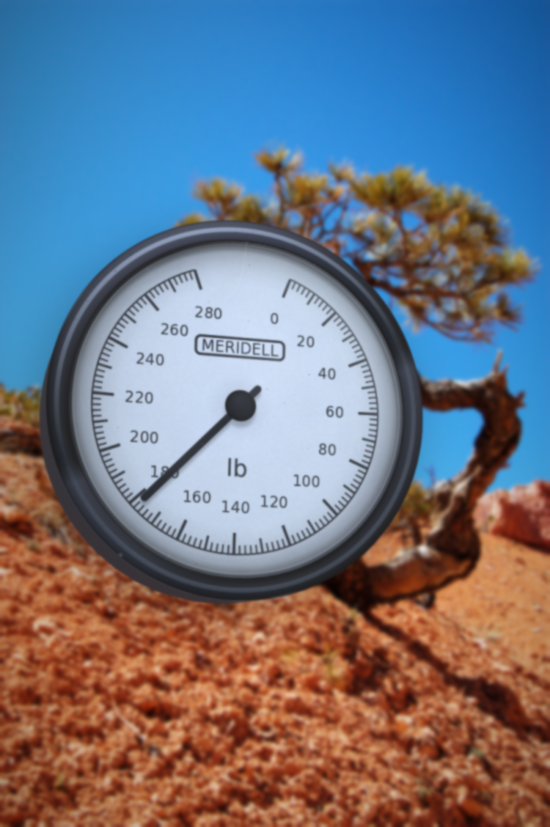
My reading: lb 178
